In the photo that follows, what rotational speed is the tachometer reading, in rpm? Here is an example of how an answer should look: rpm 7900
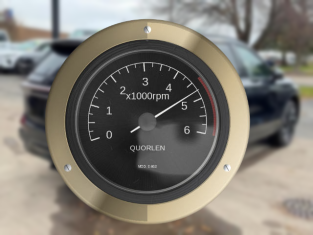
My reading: rpm 4750
